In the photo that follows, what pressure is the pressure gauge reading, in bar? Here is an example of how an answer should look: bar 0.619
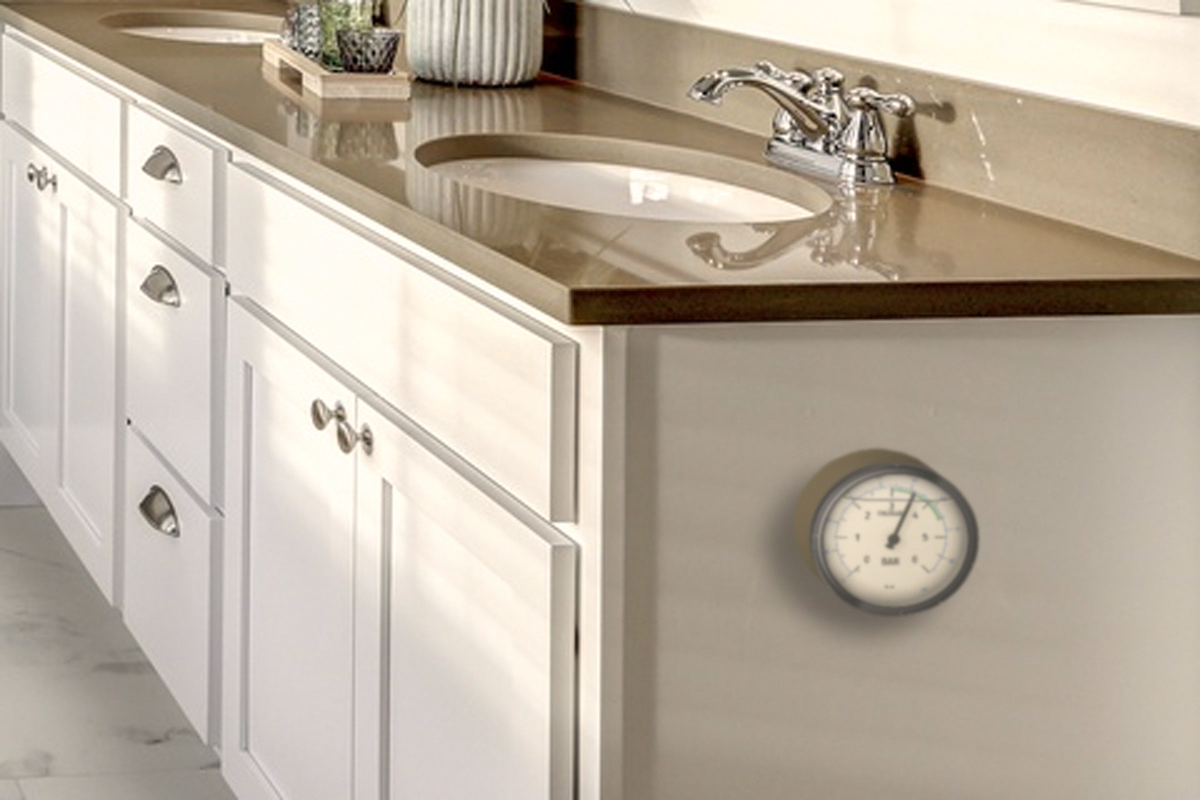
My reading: bar 3.5
